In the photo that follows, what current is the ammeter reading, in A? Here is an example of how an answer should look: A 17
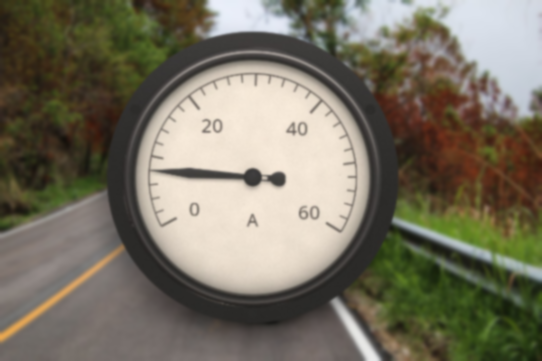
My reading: A 8
